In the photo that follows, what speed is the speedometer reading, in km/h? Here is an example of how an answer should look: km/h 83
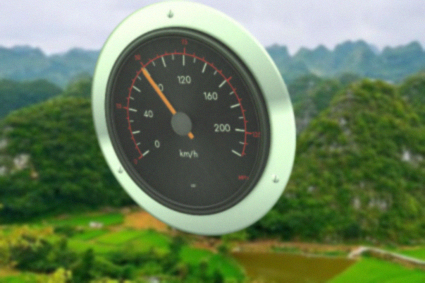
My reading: km/h 80
